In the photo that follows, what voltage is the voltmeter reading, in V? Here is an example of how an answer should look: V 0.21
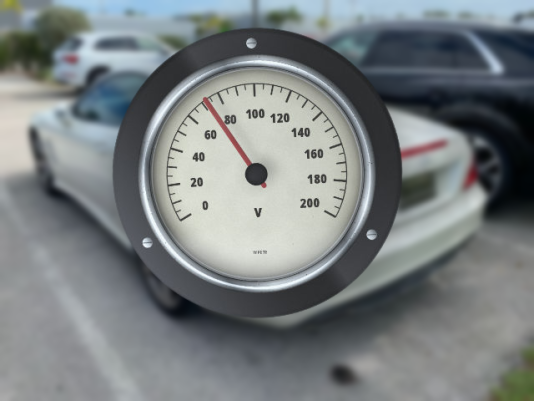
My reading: V 72.5
